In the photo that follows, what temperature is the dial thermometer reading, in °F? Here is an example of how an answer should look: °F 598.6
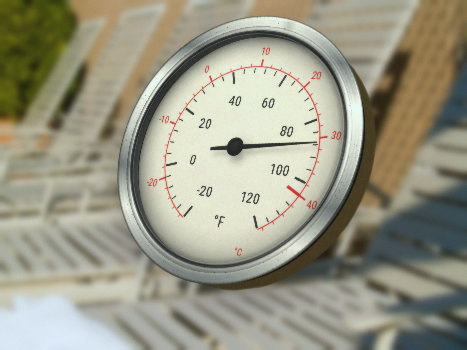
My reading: °F 88
